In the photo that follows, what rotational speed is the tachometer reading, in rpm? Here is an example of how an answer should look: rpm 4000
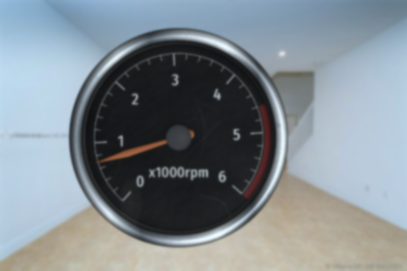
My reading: rpm 700
